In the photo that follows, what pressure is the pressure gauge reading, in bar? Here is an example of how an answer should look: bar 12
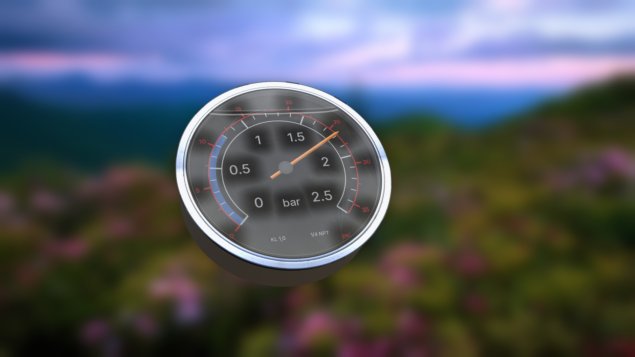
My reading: bar 1.8
